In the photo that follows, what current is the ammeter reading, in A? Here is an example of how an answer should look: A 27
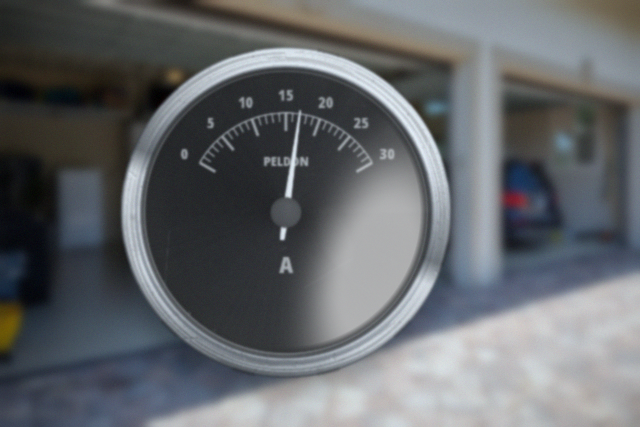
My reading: A 17
